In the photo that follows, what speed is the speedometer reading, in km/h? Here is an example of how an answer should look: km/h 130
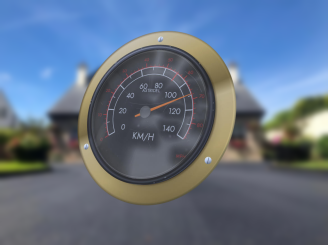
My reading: km/h 110
